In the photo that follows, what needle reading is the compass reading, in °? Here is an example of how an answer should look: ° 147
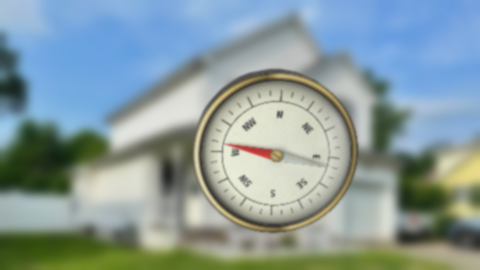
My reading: ° 280
